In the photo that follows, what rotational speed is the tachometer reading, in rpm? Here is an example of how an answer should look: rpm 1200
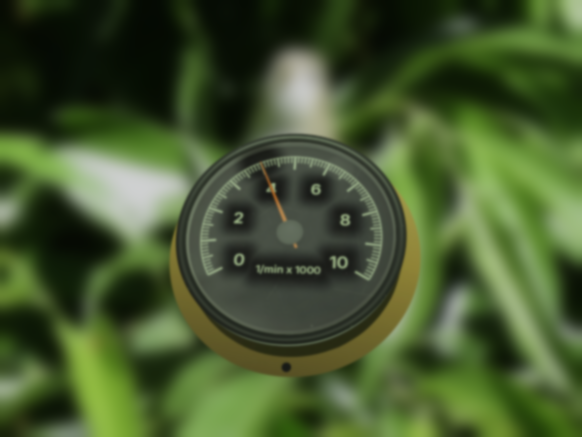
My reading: rpm 4000
